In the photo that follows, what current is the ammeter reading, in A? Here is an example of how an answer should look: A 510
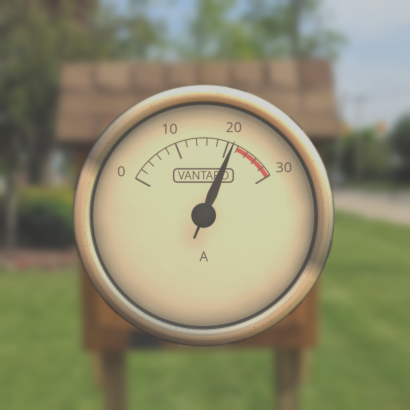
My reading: A 21
